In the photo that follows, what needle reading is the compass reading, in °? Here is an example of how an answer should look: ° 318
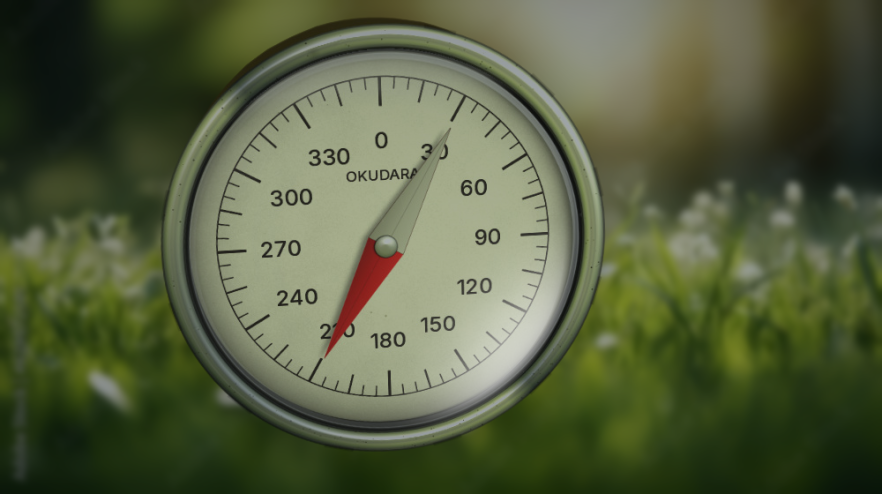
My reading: ° 210
